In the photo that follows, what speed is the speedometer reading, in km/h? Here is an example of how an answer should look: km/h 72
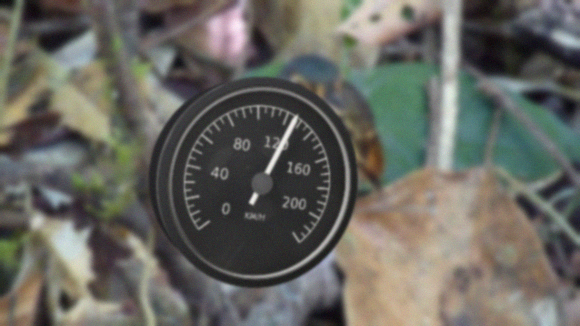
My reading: km/h 125
